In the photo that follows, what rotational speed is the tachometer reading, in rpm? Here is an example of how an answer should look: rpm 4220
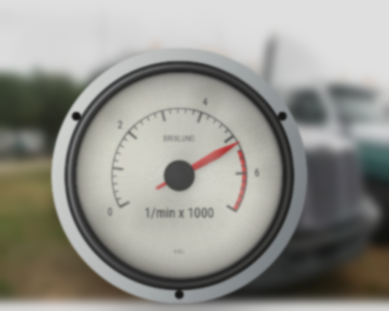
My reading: rpm 5200
